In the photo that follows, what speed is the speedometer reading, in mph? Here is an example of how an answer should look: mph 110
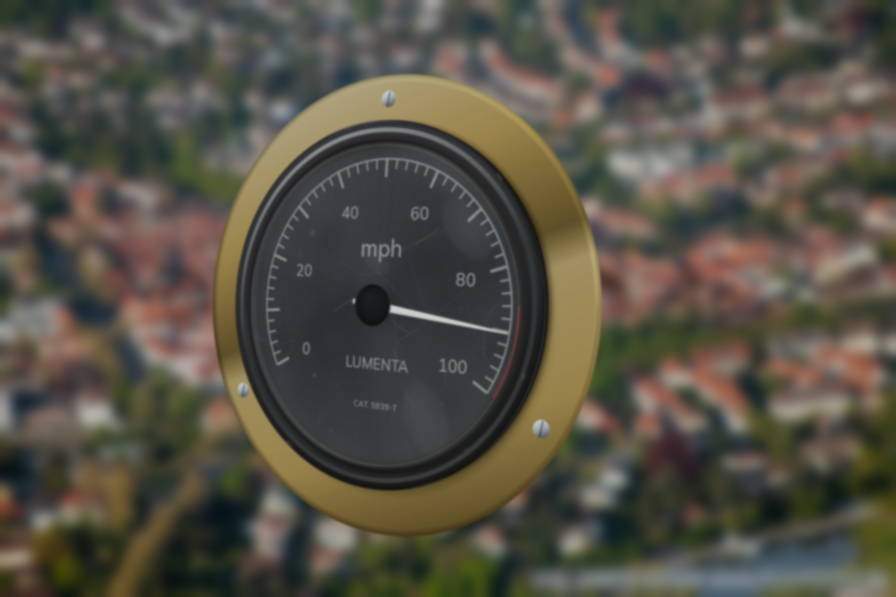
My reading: mph 90
